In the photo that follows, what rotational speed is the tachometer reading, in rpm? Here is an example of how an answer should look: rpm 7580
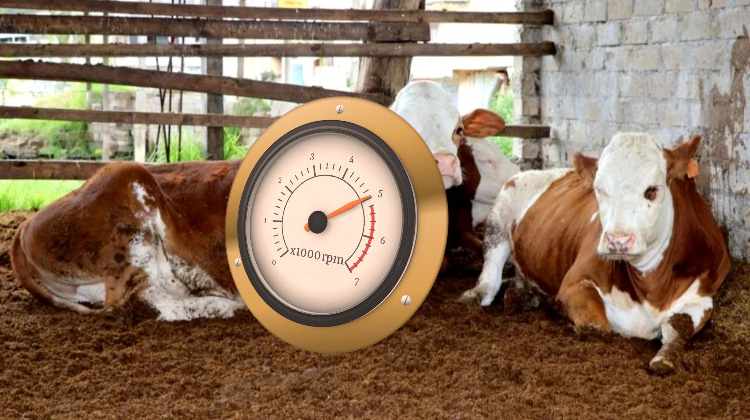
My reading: rpm 5000
